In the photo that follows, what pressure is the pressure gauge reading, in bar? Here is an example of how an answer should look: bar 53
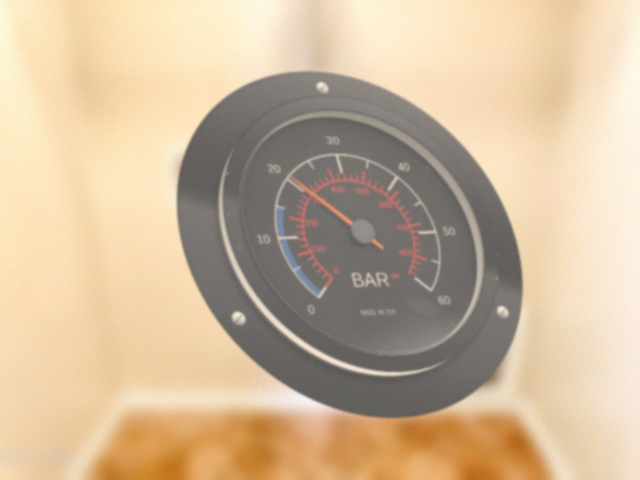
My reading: bar 20
